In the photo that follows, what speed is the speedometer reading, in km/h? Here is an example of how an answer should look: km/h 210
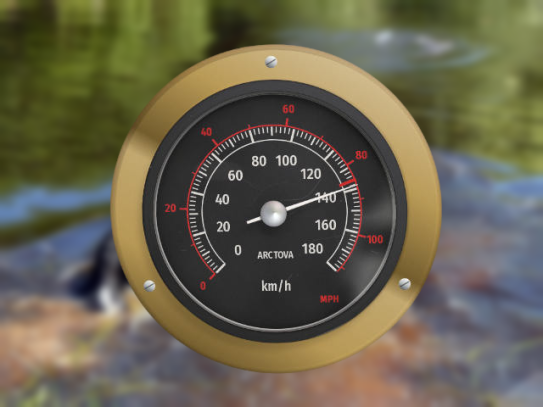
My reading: km/h 138
